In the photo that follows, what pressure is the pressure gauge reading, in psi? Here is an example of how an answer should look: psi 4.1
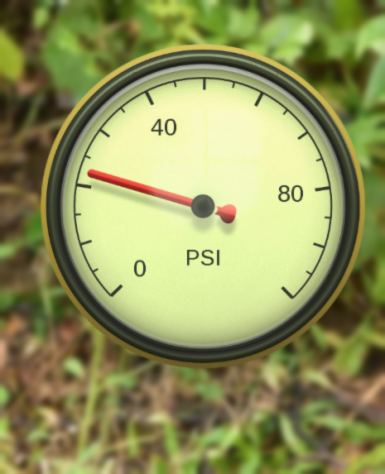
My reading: psi 22.5
